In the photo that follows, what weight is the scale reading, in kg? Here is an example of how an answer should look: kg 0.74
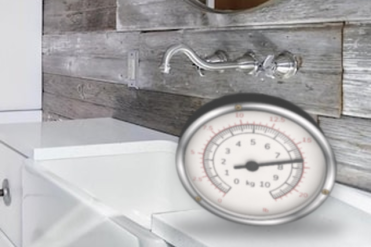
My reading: kg 7.5
